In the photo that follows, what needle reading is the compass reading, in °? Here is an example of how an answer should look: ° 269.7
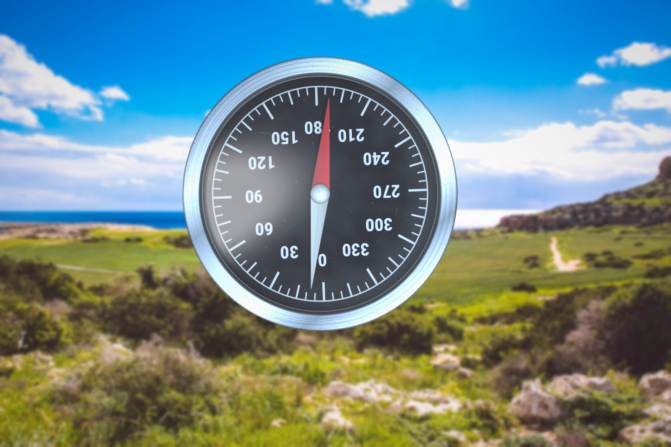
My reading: ° 187.5
